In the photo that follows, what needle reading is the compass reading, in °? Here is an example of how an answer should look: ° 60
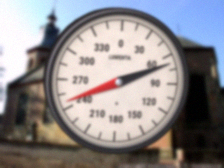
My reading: ° 247.5
